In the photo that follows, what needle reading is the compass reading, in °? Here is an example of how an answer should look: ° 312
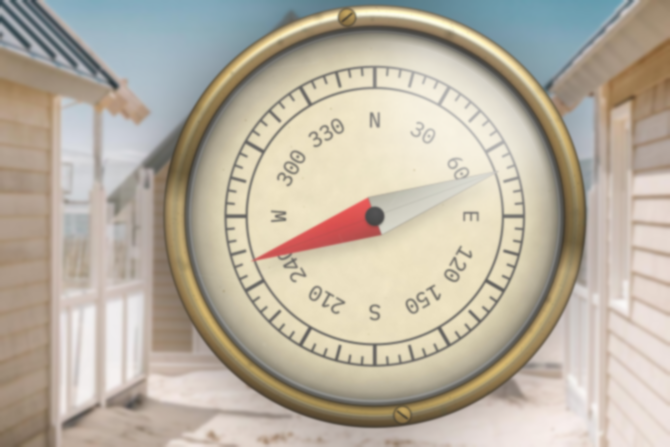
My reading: ° 250
